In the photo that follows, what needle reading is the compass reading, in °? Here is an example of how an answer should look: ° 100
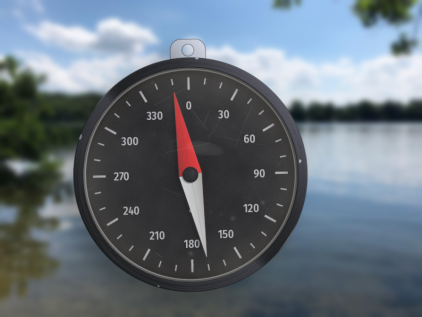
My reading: ° 350
